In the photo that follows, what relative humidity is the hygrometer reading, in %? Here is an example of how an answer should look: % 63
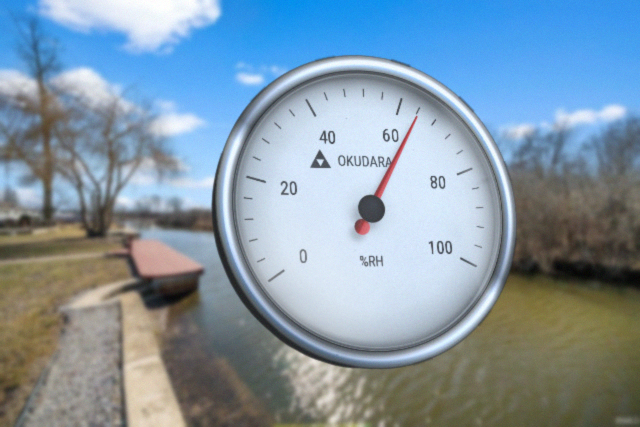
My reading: % 64
